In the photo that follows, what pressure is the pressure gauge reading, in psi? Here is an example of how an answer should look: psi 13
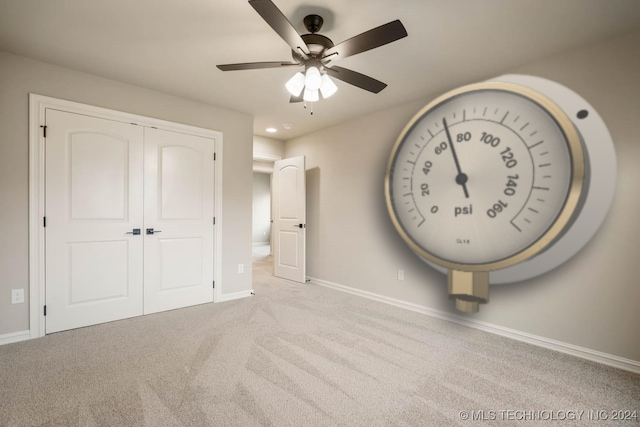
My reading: psi 70
